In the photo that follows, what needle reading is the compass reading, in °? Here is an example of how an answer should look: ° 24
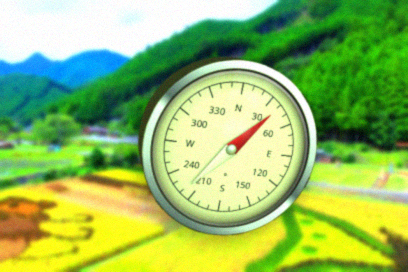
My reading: ° 40
